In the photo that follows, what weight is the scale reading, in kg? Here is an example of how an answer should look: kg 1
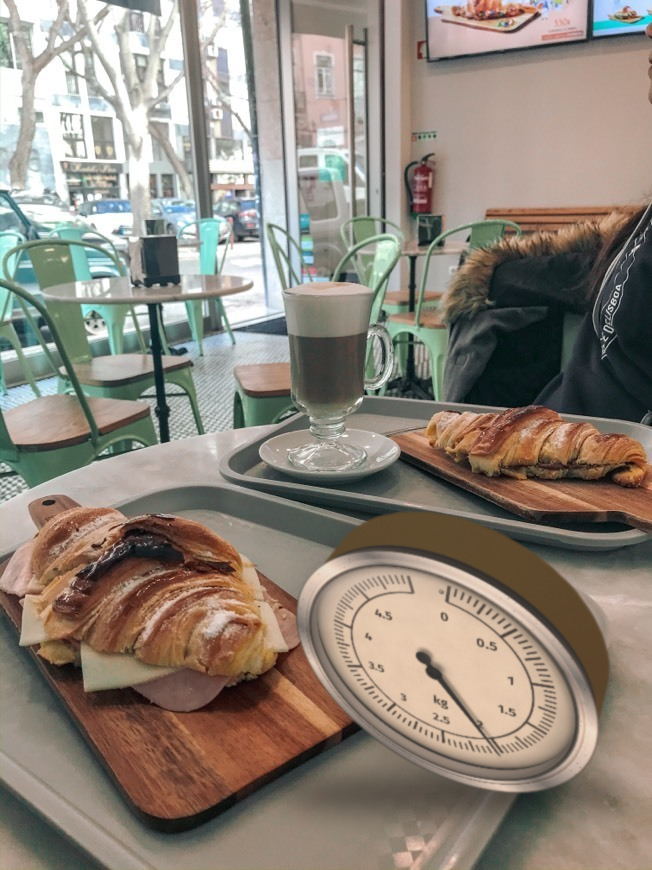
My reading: kg 2
